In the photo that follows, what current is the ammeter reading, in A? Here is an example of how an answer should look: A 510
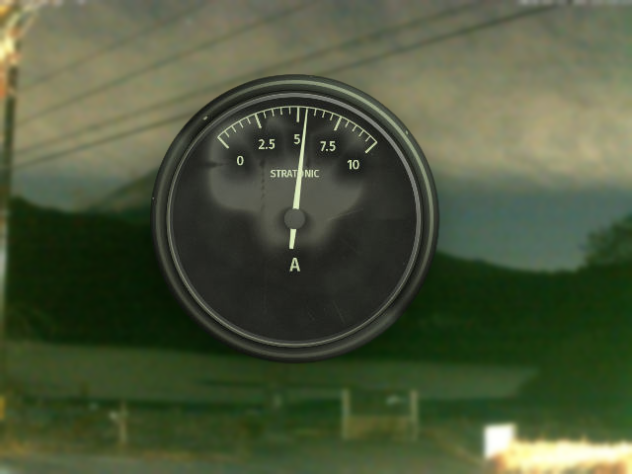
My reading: A 5.5
